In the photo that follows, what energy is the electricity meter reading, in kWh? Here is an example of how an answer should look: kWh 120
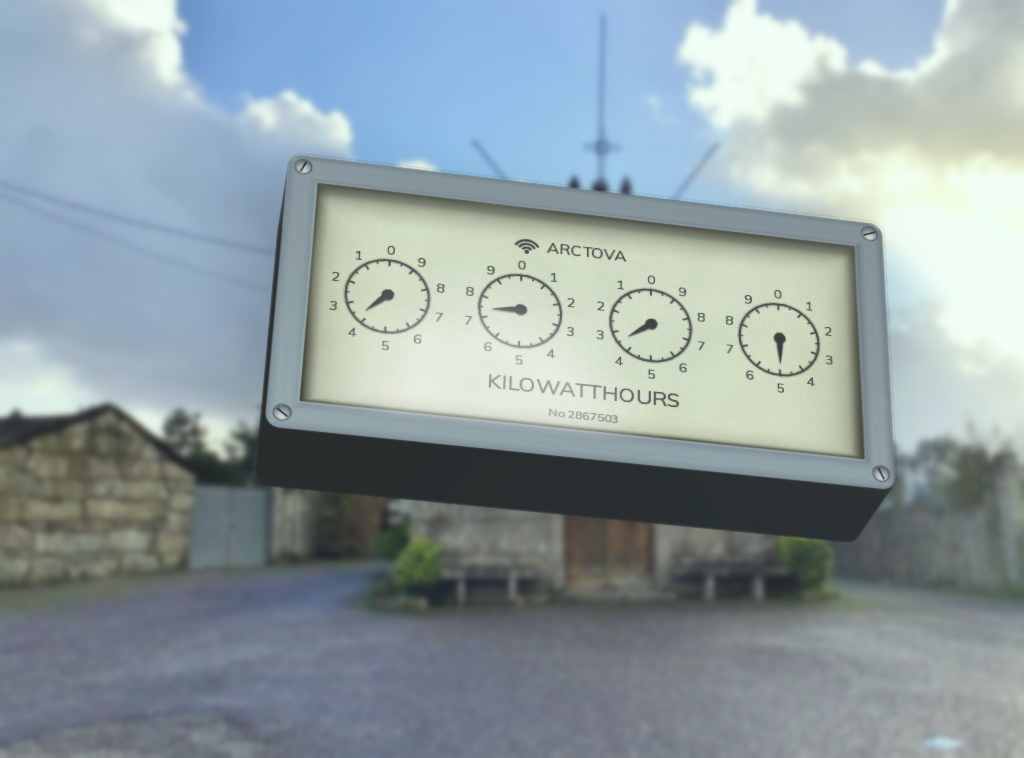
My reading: kWh 3735
